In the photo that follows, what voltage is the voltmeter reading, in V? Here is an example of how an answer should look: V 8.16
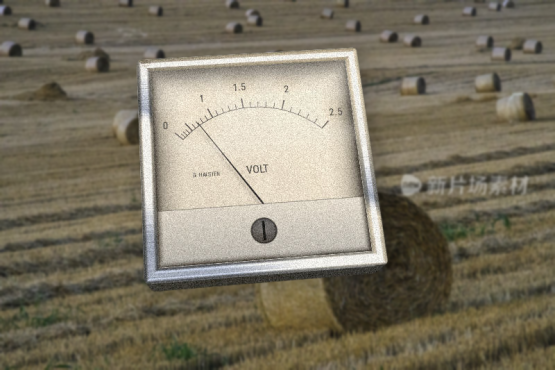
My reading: V 0.7
